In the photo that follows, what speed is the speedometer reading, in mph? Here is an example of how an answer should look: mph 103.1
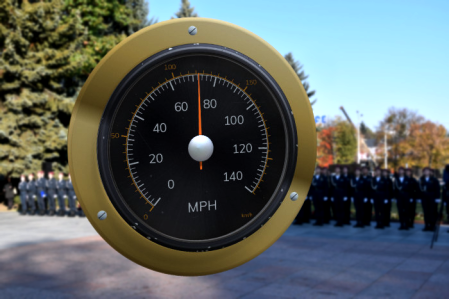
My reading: mph 72
